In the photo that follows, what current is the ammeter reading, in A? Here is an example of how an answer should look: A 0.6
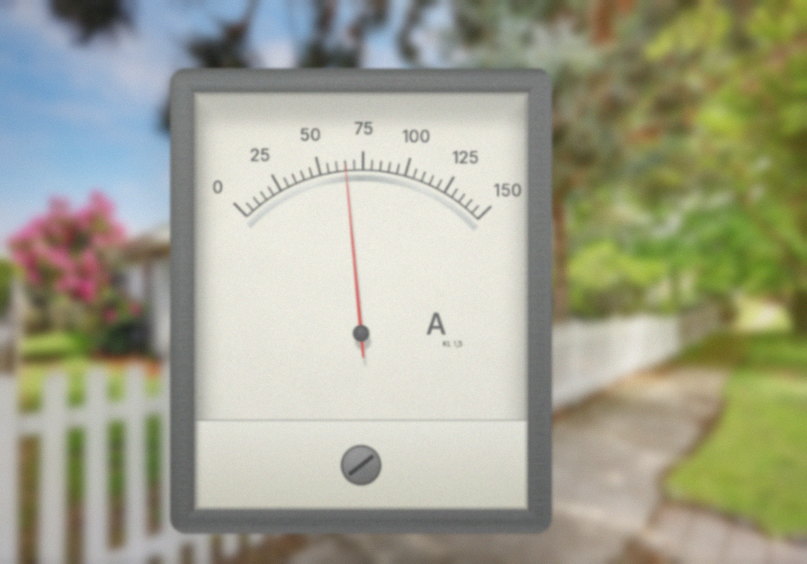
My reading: A 65
